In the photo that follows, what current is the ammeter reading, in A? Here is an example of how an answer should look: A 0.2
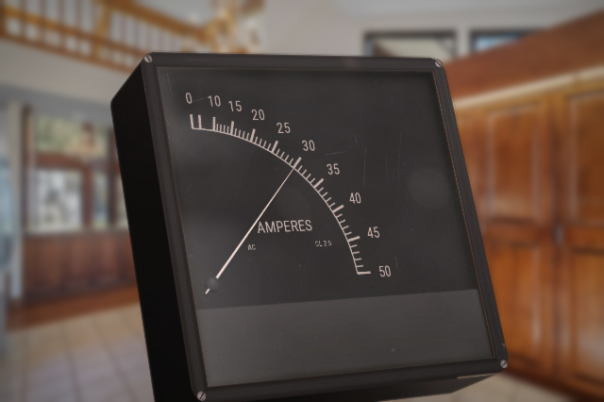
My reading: A 30
